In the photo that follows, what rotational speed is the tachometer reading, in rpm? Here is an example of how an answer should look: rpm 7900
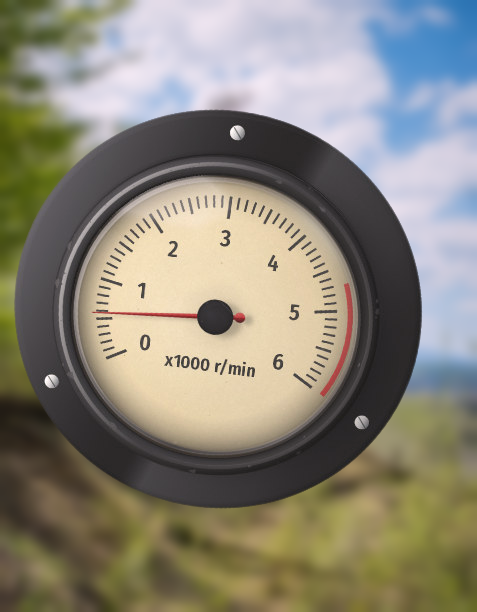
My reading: rpm 600
